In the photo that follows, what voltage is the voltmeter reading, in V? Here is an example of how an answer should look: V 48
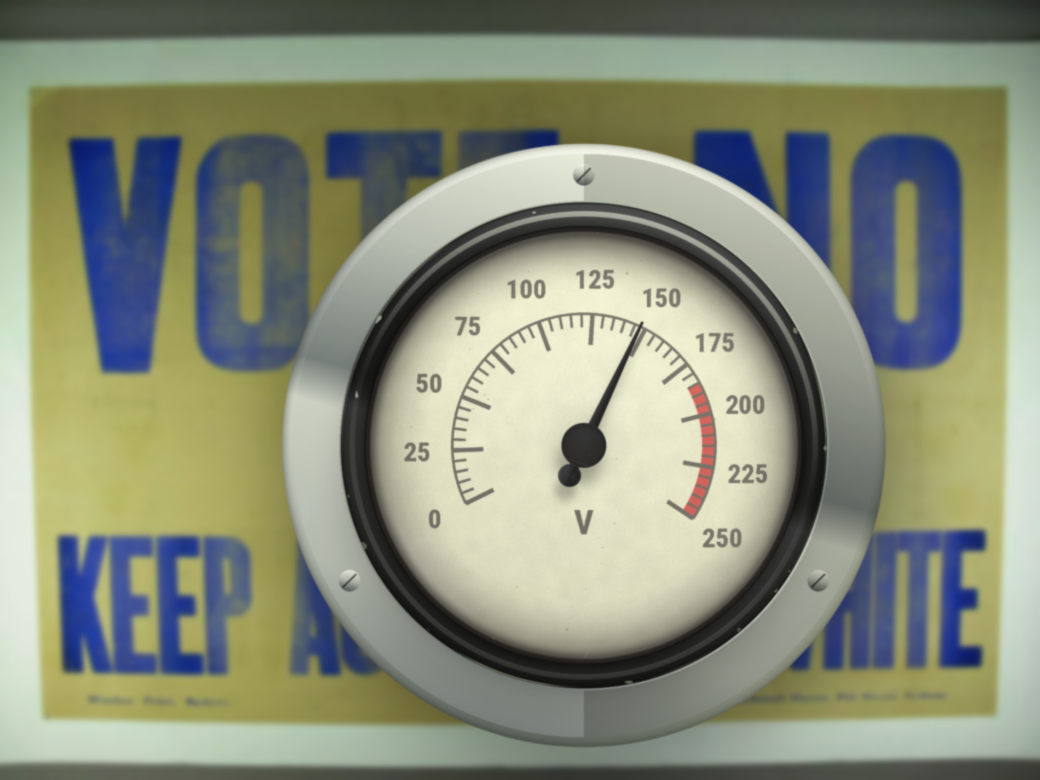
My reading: V 147.5
